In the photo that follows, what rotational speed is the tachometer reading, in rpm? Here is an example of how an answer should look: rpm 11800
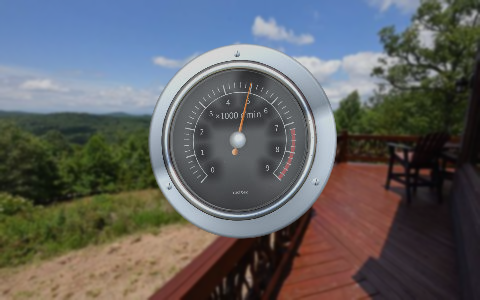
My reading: rpm 5000
